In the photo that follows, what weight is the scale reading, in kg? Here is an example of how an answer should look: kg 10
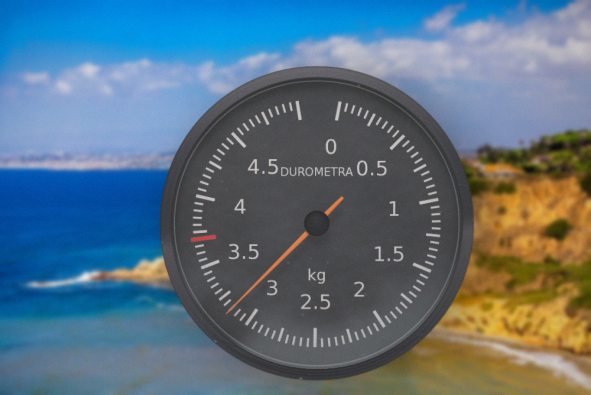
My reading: kg 3.15
